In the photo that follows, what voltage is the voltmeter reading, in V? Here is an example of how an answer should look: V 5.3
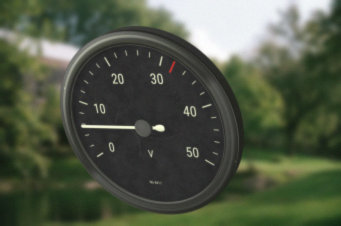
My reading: V 6
